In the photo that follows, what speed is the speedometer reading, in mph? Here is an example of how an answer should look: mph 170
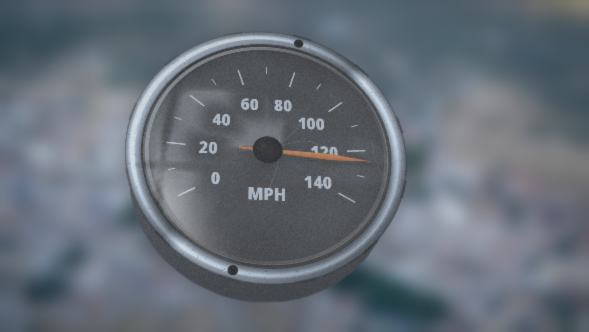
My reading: mph 125
